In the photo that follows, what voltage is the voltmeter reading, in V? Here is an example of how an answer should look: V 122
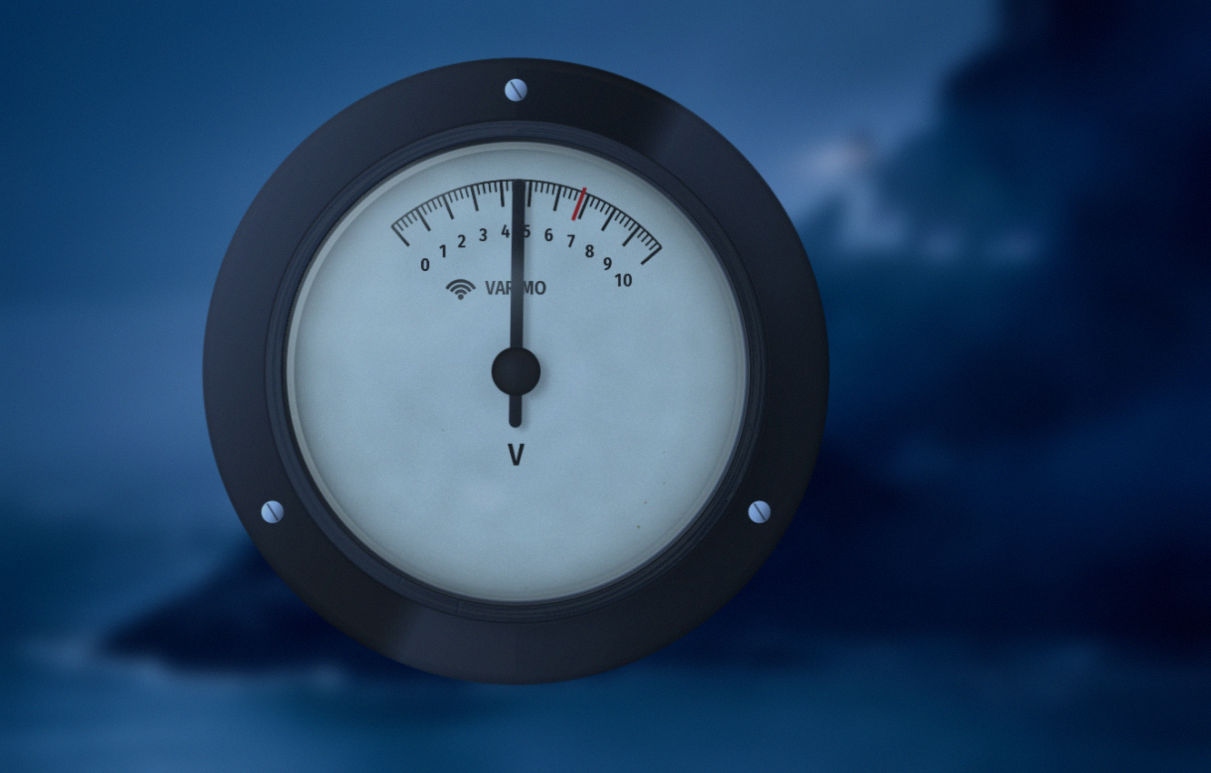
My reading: V 4.6
